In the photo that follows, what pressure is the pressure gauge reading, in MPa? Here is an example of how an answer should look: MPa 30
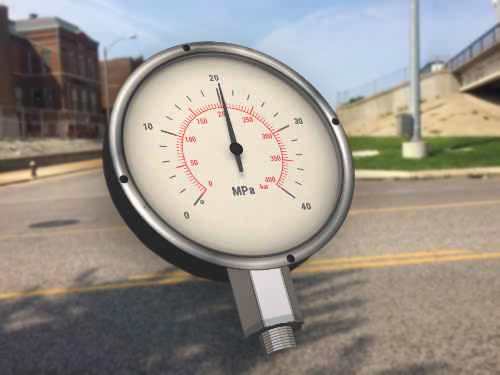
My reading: MPa 20
